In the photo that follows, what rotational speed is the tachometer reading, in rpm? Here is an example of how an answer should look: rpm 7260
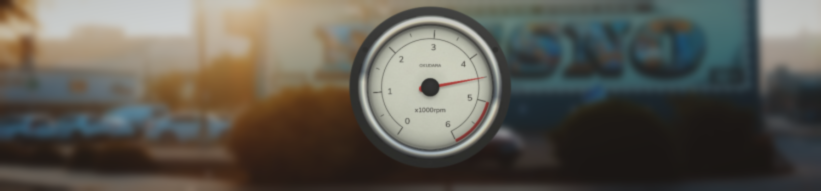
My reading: rpm 4500
